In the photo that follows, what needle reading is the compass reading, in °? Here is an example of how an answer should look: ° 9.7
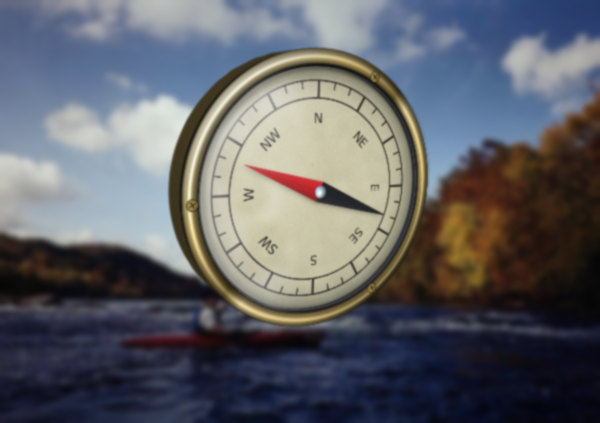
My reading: ° 290
